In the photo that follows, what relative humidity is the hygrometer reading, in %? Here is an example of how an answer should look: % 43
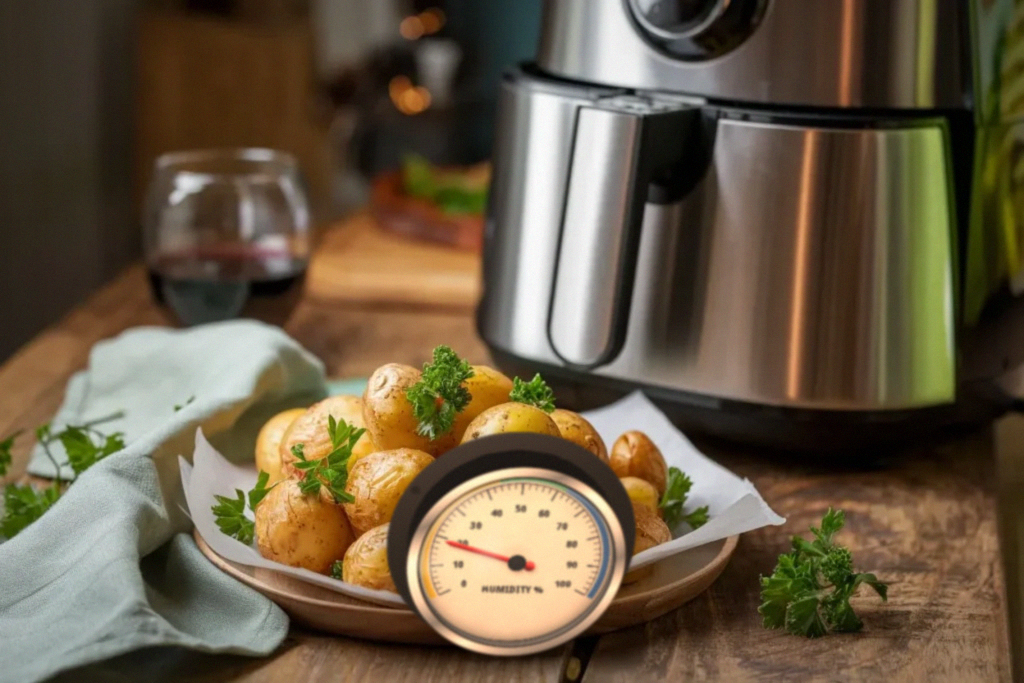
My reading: % 20
